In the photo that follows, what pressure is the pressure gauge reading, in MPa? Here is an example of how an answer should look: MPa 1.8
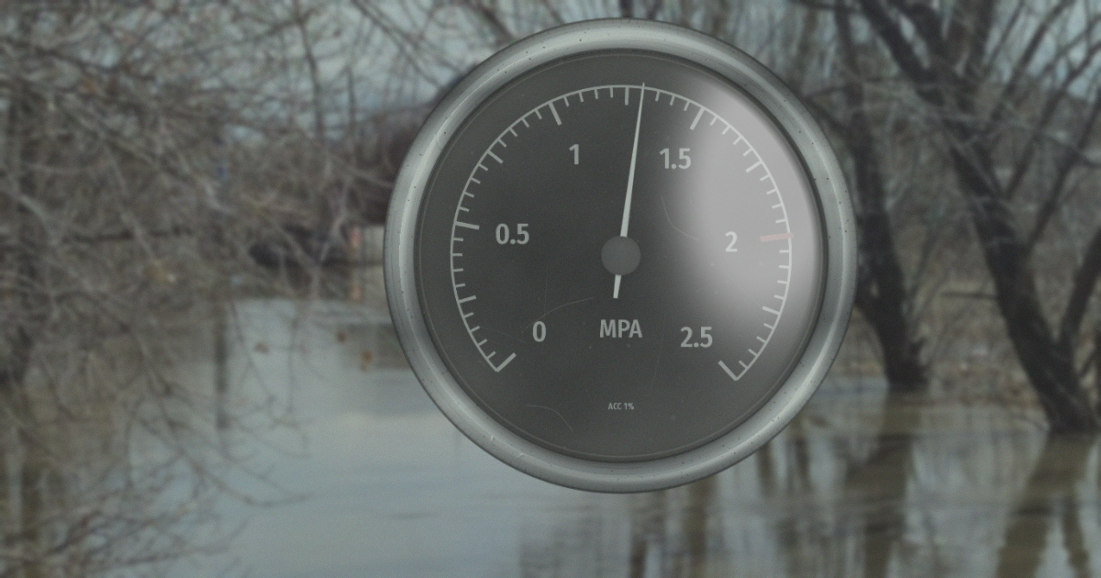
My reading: MPa 1.3
